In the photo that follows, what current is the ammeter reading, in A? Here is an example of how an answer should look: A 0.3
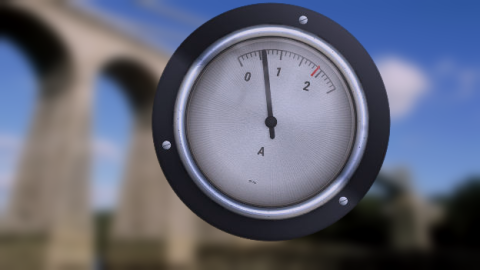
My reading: A 0.6
